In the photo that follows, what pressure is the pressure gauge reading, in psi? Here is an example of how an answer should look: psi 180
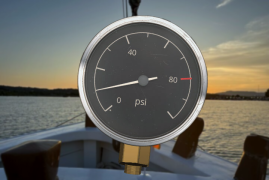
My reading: psi 10
